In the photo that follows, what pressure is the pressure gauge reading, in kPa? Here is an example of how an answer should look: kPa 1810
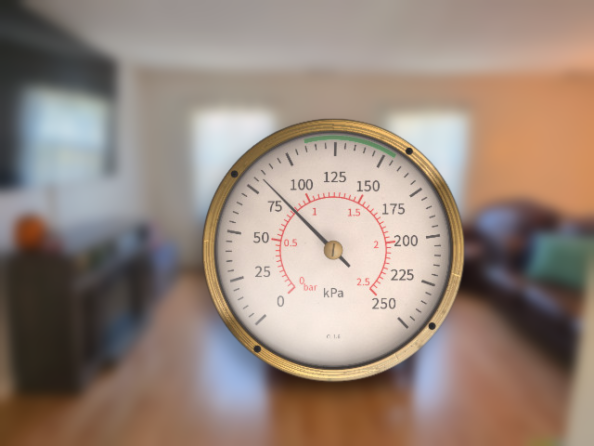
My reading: kPa 82.5
